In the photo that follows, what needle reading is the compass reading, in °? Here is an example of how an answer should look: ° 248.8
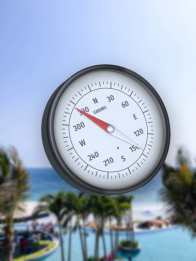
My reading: ° 325
